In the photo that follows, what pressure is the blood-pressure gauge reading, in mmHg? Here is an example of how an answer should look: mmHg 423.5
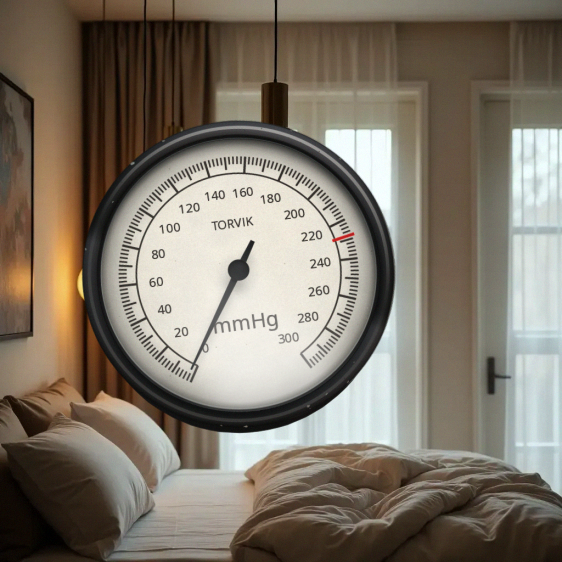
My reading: mmHg 2
